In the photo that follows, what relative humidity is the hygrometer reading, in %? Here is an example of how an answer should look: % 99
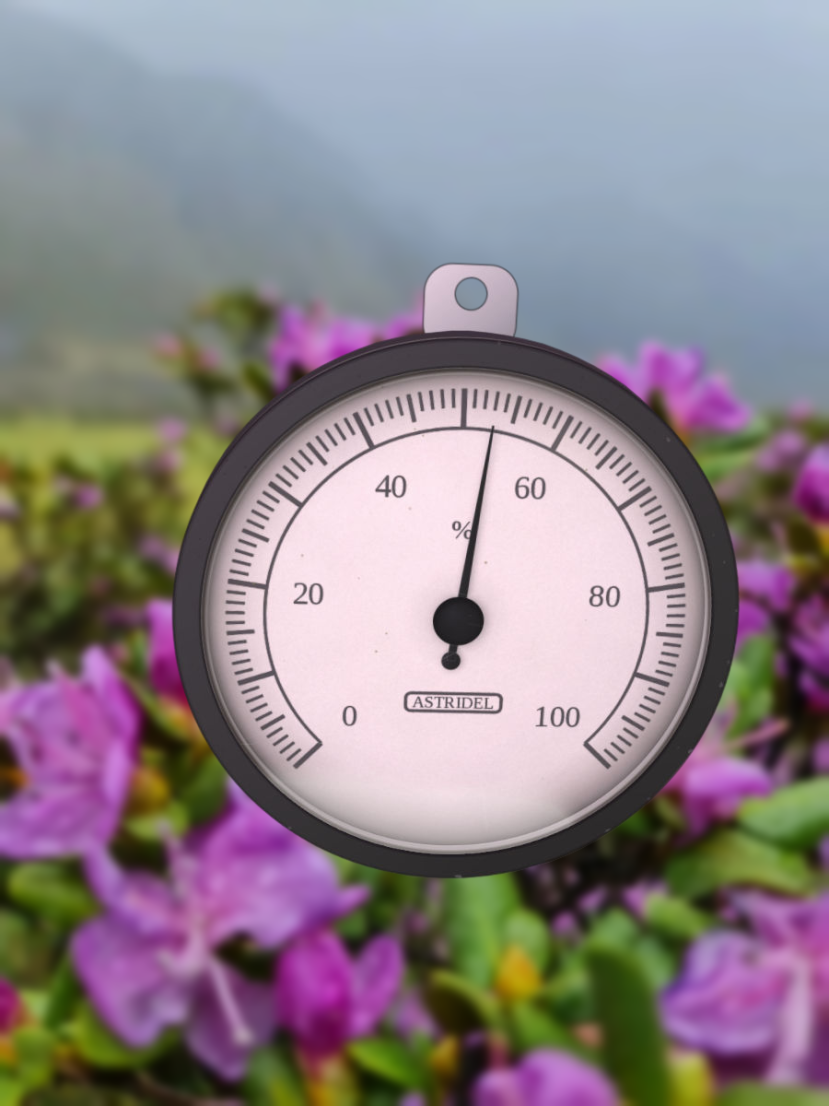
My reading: % 53
